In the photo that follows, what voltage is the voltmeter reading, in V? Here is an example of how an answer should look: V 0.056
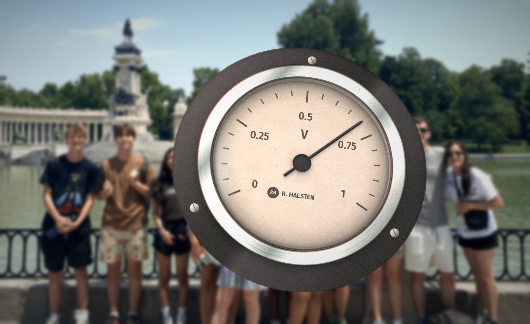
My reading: V 0.7
